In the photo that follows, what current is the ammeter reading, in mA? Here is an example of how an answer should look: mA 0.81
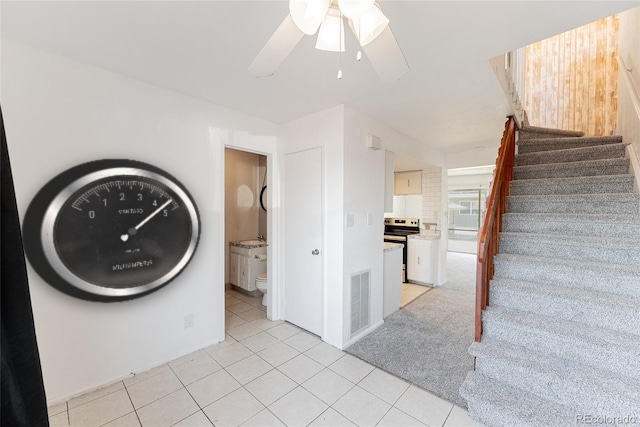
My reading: mA 4.5
